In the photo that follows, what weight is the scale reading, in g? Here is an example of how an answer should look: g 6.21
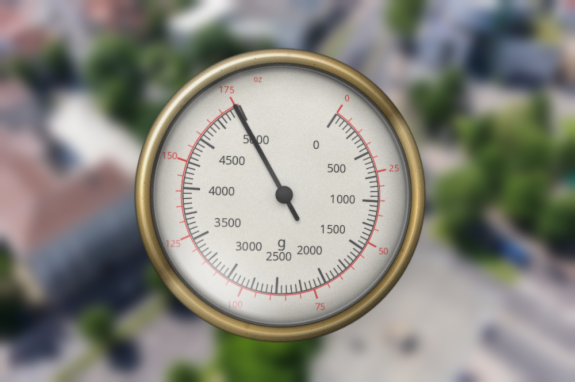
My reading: g 4950
